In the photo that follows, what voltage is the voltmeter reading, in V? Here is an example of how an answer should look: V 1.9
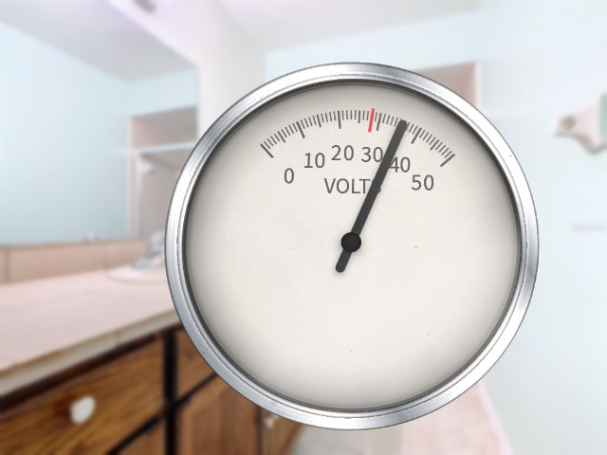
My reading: V 36
